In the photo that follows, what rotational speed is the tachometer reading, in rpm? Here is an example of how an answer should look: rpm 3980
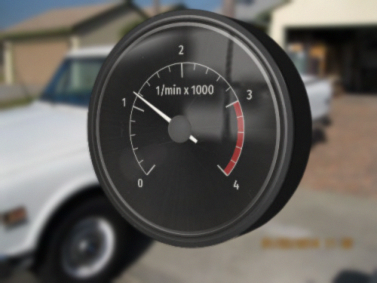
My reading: rpm 1200
